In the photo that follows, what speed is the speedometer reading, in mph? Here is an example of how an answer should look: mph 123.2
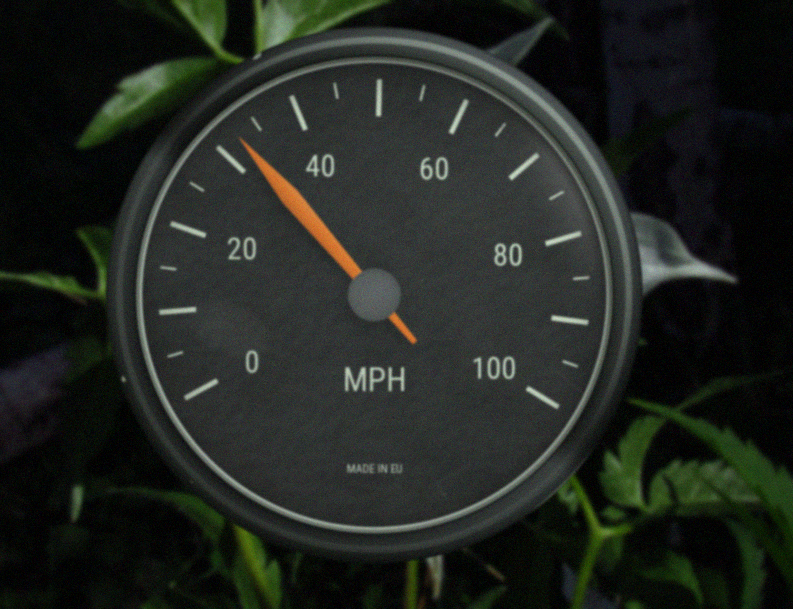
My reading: mph 32.5
